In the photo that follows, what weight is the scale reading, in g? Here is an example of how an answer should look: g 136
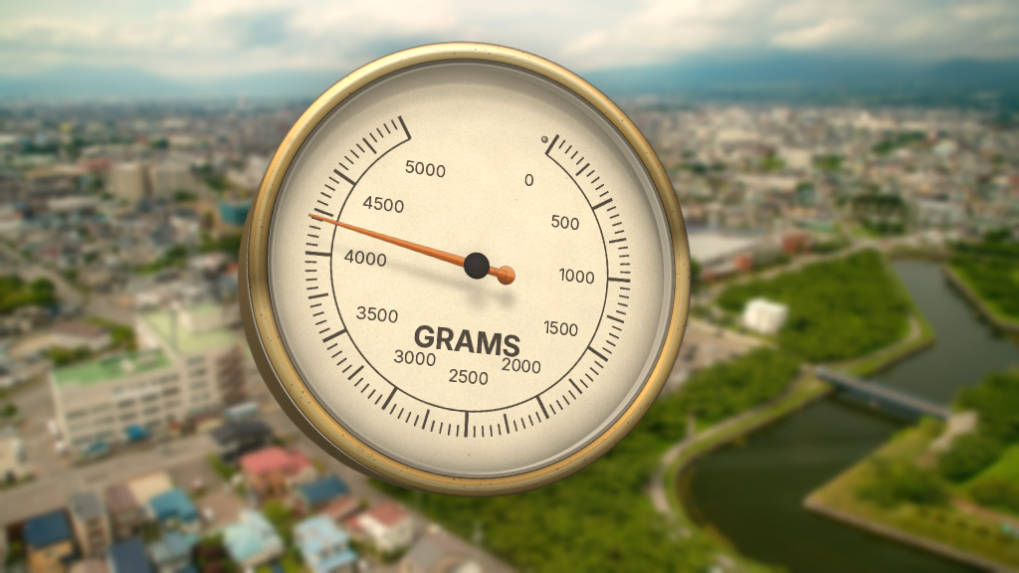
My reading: g 4200
